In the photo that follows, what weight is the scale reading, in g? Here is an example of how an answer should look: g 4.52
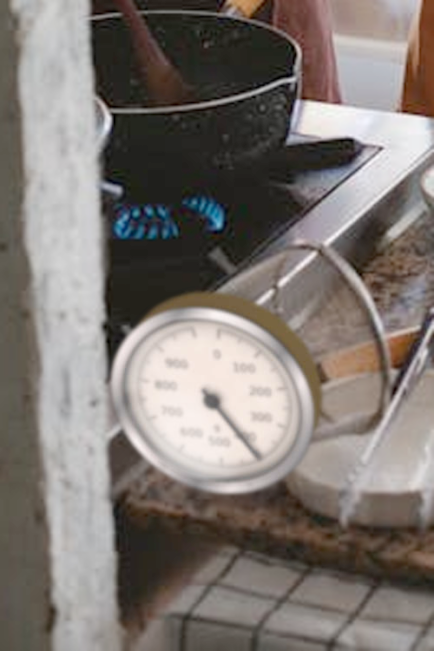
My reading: g 400
